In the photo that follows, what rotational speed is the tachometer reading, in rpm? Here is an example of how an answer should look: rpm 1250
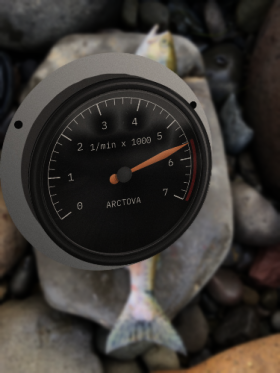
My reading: rpm 5600
